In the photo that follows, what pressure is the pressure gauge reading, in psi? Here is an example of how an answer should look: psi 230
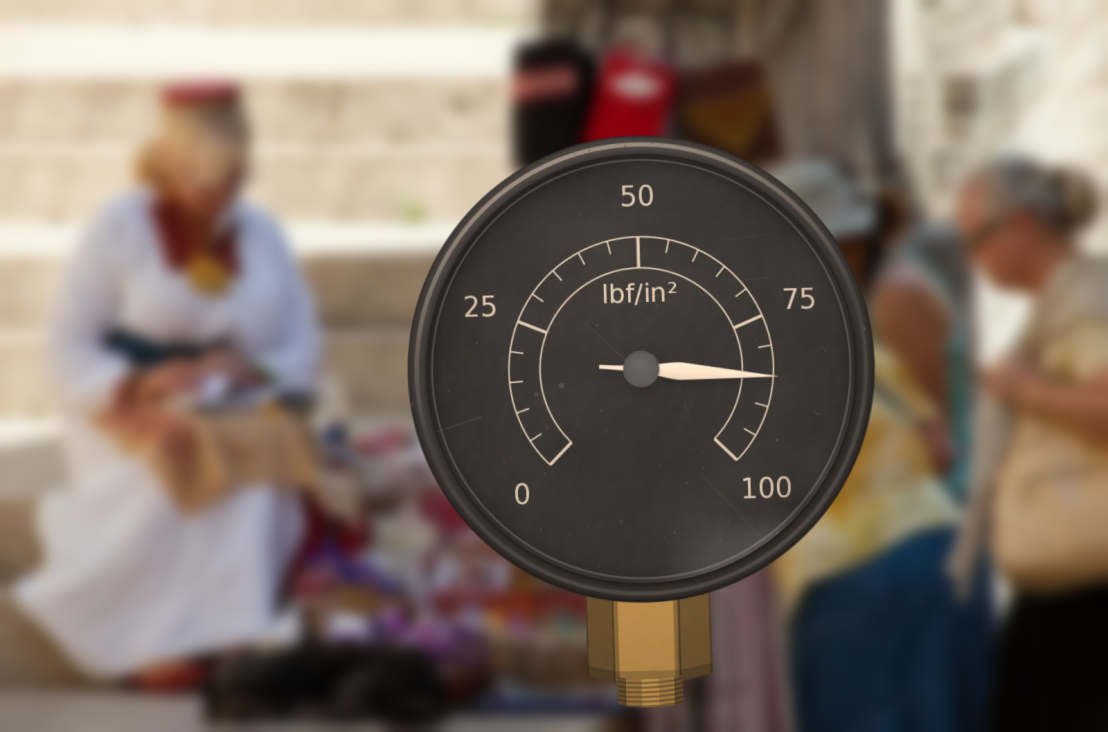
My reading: psi 85
